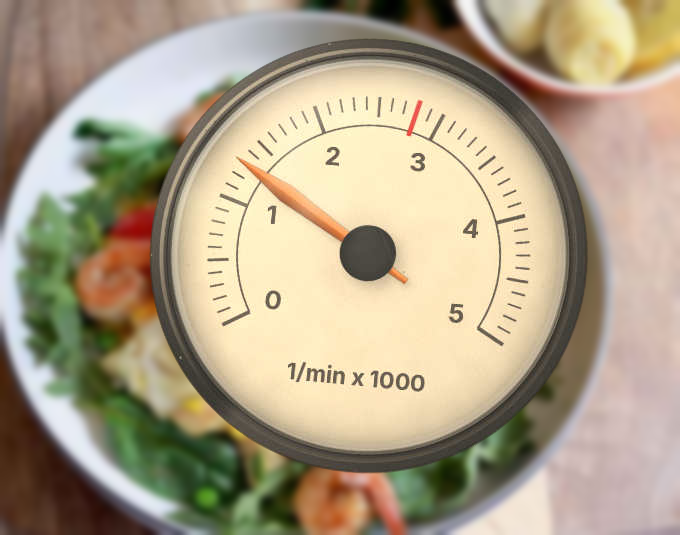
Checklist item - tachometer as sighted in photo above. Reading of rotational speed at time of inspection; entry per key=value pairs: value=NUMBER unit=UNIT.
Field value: value=1300 unit=rpm
